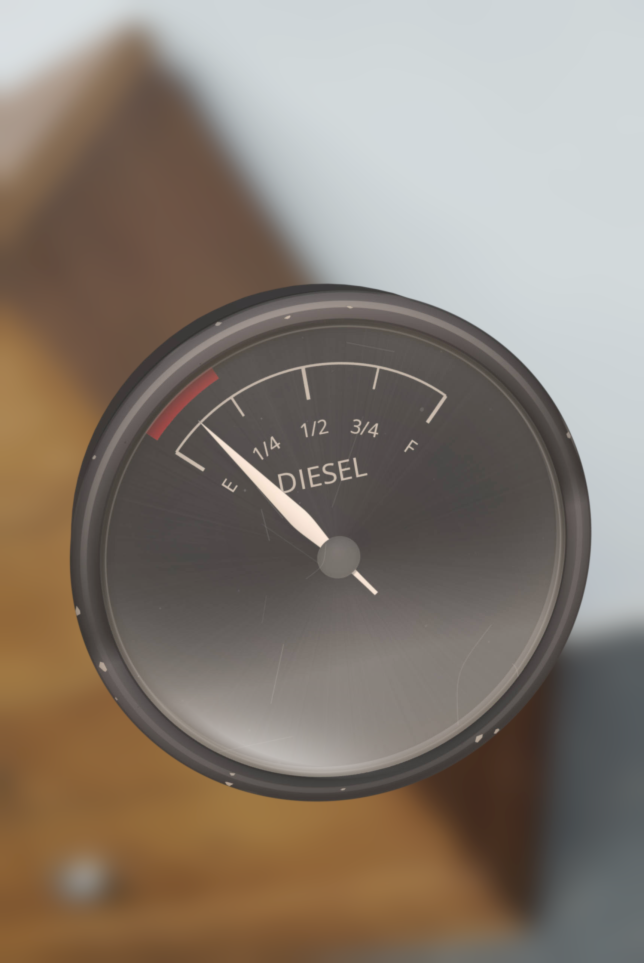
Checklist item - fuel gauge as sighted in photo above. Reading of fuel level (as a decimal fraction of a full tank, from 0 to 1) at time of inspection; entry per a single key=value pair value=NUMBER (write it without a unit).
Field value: value=0.125
